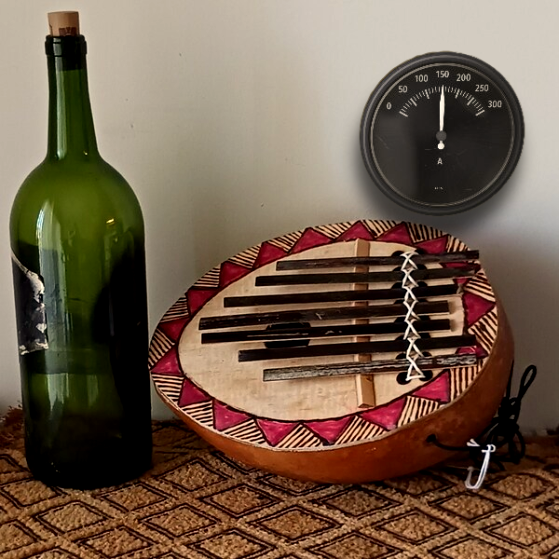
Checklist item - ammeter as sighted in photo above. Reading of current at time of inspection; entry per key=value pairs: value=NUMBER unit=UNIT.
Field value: value=150 unit=A
